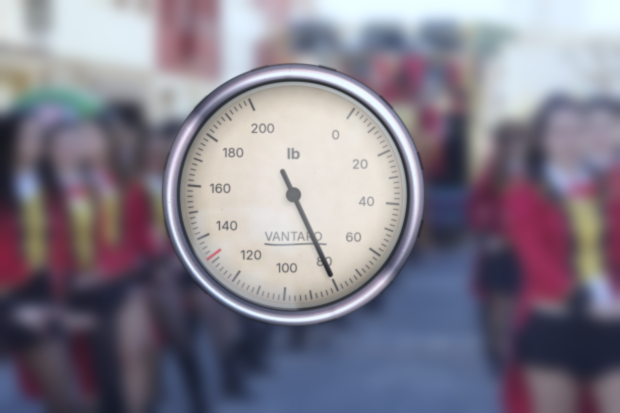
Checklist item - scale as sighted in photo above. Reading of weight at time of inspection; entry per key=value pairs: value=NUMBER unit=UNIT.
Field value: value=80 unit=lb
